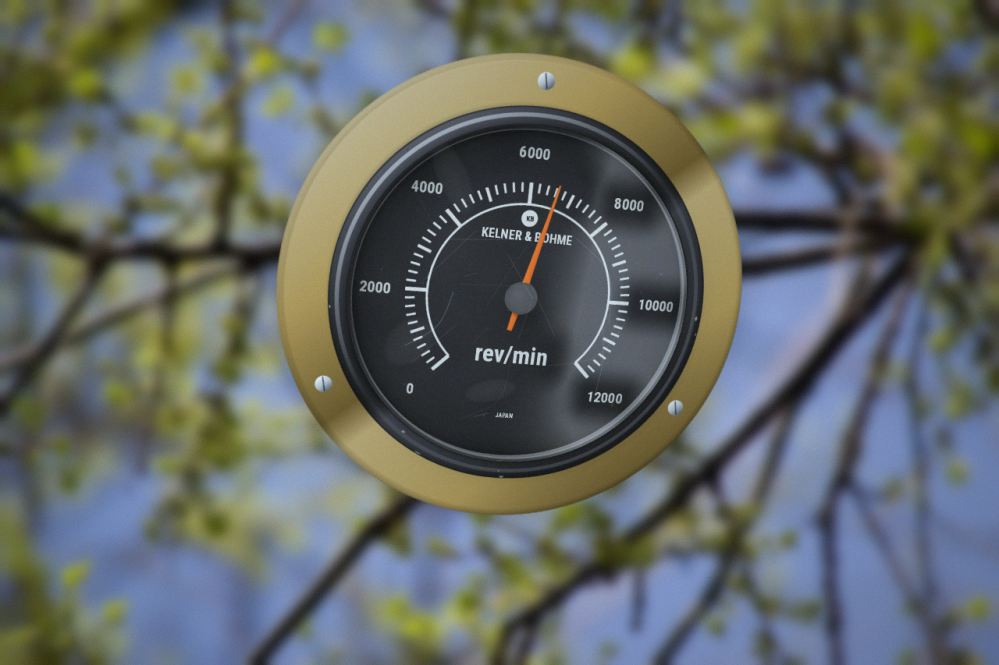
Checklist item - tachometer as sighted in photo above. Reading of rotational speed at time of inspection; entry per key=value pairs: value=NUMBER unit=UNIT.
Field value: value=6600 unit=rpm
